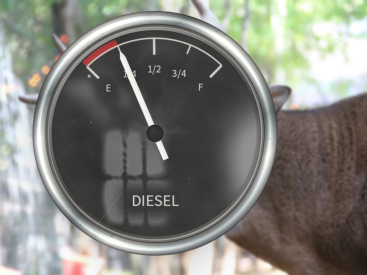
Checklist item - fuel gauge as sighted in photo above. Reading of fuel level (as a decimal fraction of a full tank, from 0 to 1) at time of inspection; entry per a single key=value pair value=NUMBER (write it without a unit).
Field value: value=0.25
